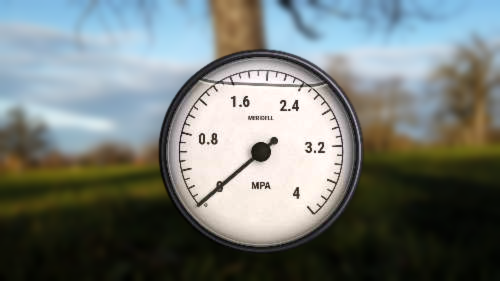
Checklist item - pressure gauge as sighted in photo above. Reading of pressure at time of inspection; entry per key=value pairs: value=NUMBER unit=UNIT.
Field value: value=0 unit=MPa
